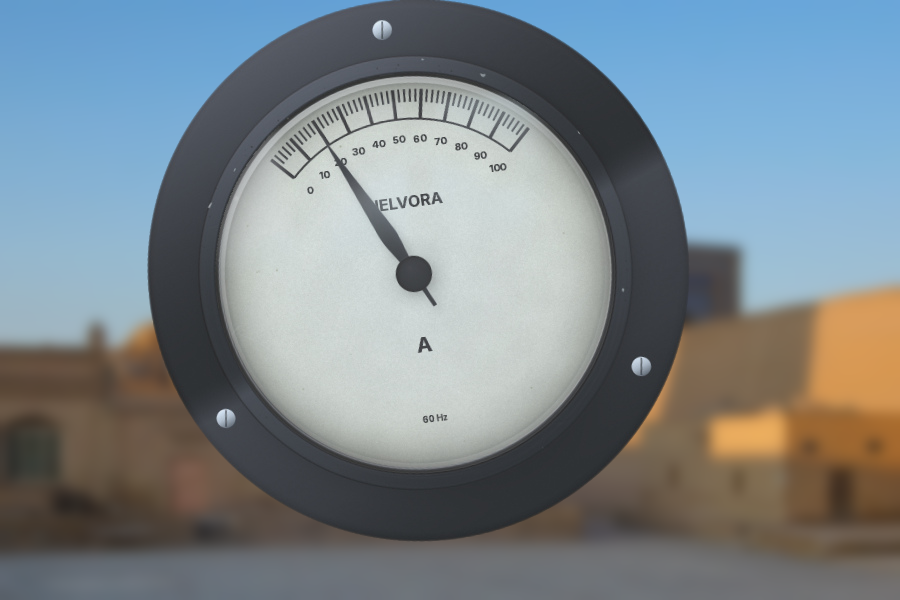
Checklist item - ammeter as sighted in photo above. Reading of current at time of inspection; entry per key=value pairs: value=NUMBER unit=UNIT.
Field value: value=20 unit=A
